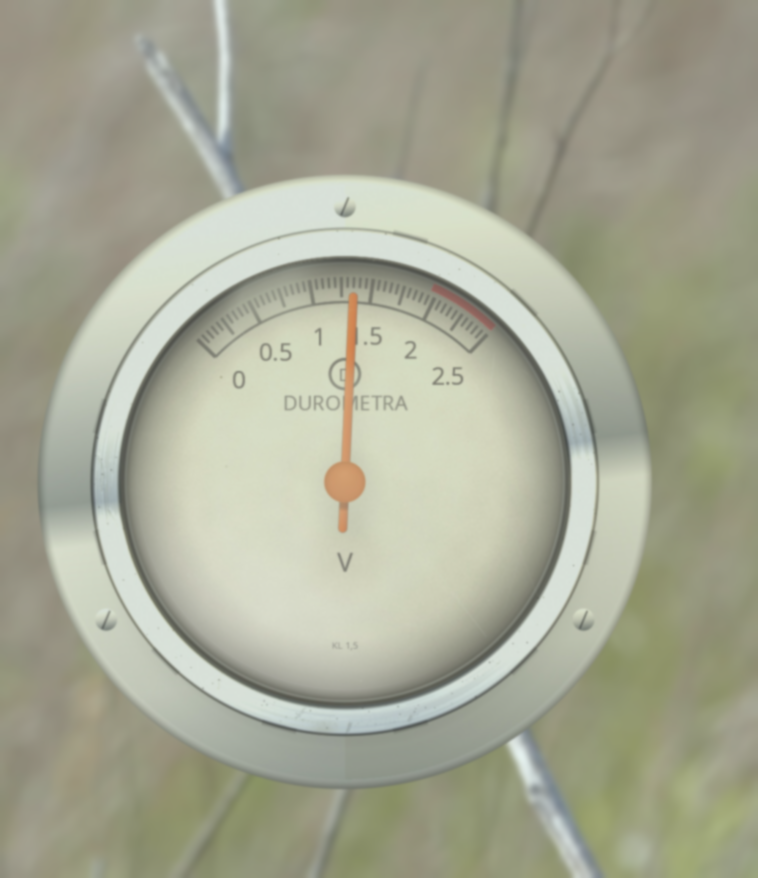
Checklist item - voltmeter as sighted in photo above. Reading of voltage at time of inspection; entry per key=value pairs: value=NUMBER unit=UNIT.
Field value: value=1.35 unit=V
